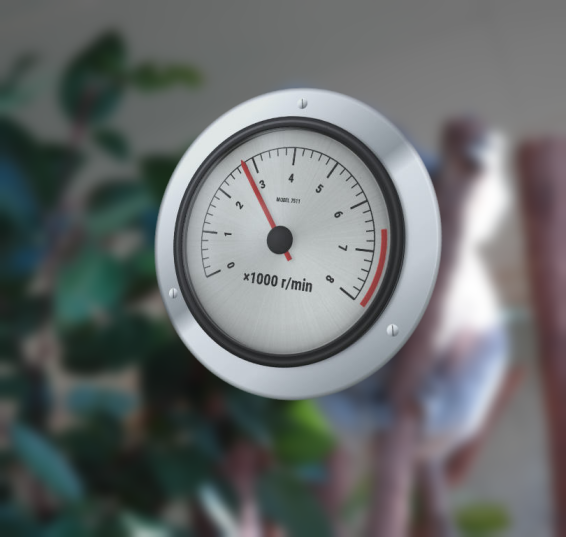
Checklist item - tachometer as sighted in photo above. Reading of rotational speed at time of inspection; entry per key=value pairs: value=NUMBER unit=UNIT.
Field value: value=2800 unit=rpm
